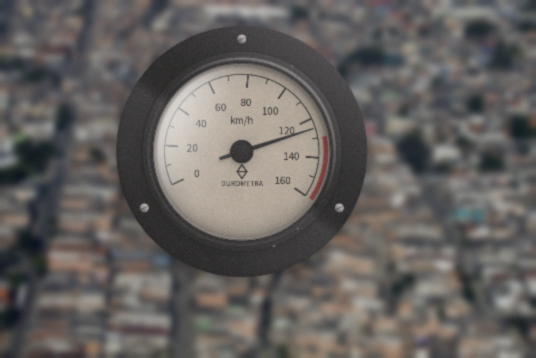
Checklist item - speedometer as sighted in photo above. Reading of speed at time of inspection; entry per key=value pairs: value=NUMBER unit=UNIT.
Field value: value=125 unit=km/h
